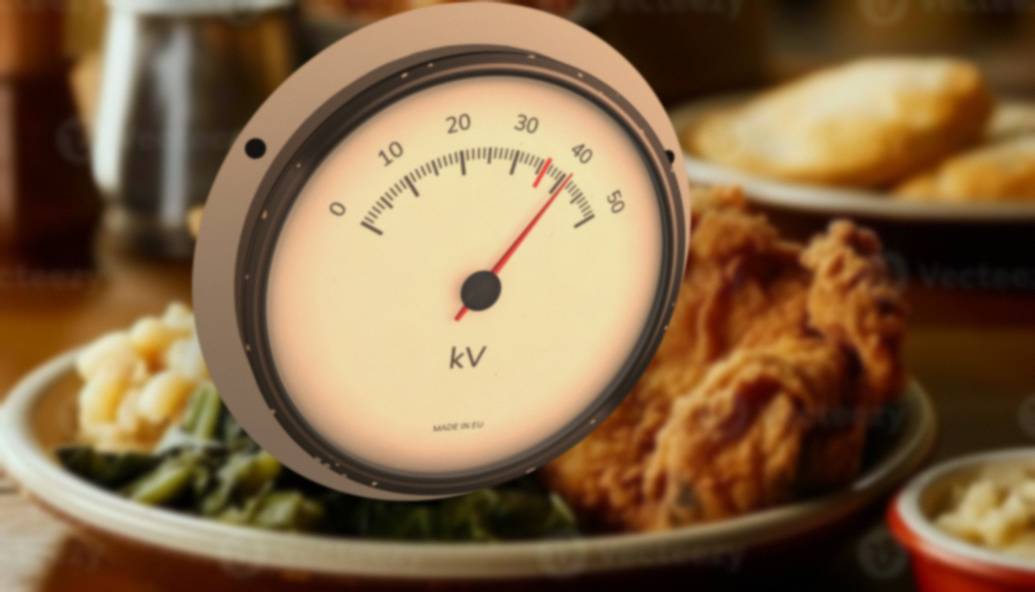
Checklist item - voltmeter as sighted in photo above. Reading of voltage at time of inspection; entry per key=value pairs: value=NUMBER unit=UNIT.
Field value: value=40 unit=kV
